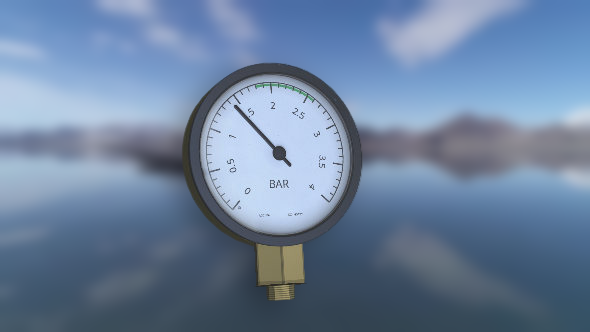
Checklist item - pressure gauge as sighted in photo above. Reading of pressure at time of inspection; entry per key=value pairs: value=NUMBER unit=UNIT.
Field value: value=1.4 unit=bar
